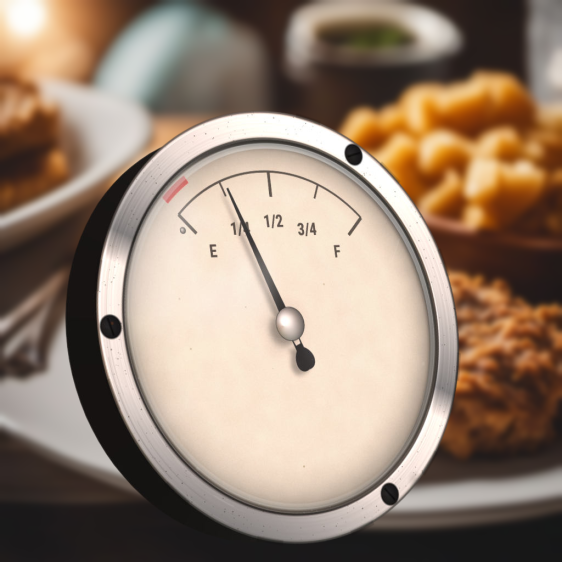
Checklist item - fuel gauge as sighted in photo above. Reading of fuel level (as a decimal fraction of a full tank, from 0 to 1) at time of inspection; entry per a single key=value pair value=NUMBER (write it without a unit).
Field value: value=0.25
